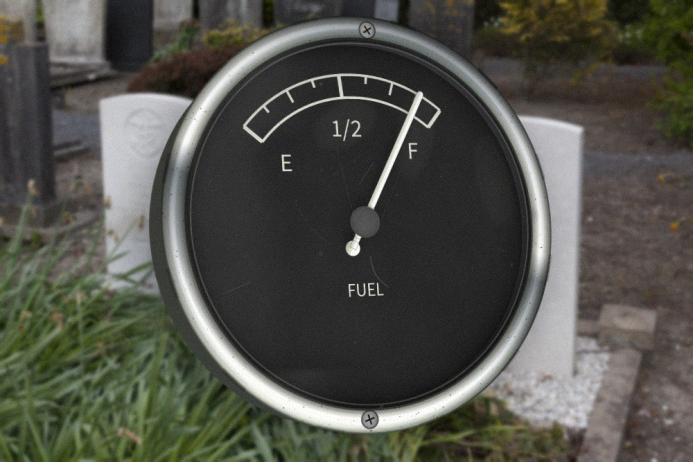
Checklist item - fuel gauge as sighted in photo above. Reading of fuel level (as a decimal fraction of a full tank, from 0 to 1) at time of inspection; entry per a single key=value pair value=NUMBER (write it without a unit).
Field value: value=0.875
